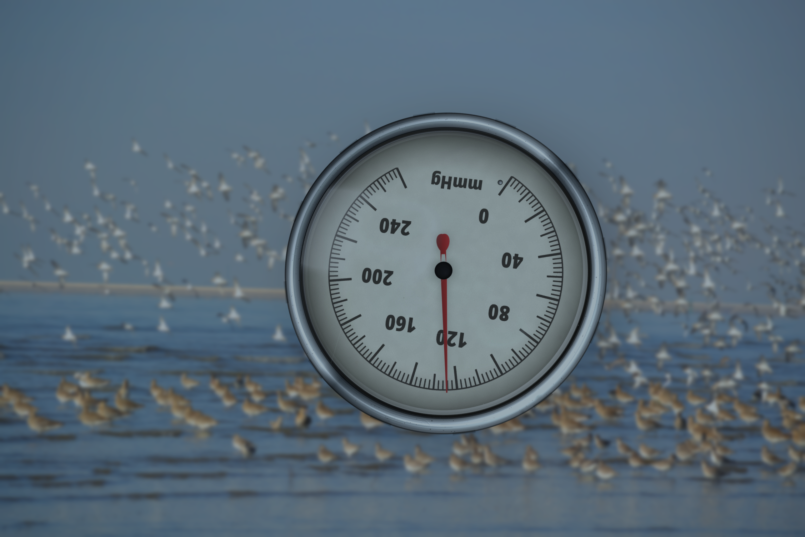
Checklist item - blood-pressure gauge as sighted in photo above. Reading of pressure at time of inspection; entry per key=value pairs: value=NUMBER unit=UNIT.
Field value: value=124 unit=mmHg
